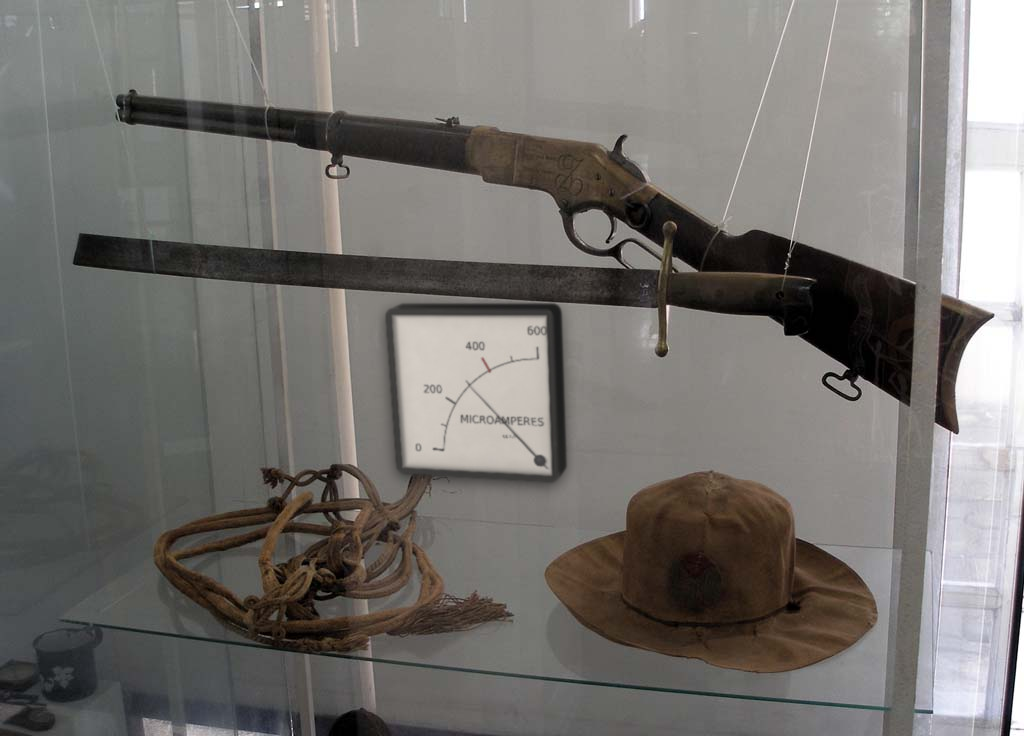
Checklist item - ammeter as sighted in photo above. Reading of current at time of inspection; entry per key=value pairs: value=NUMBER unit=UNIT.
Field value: value=300 unit=µA
